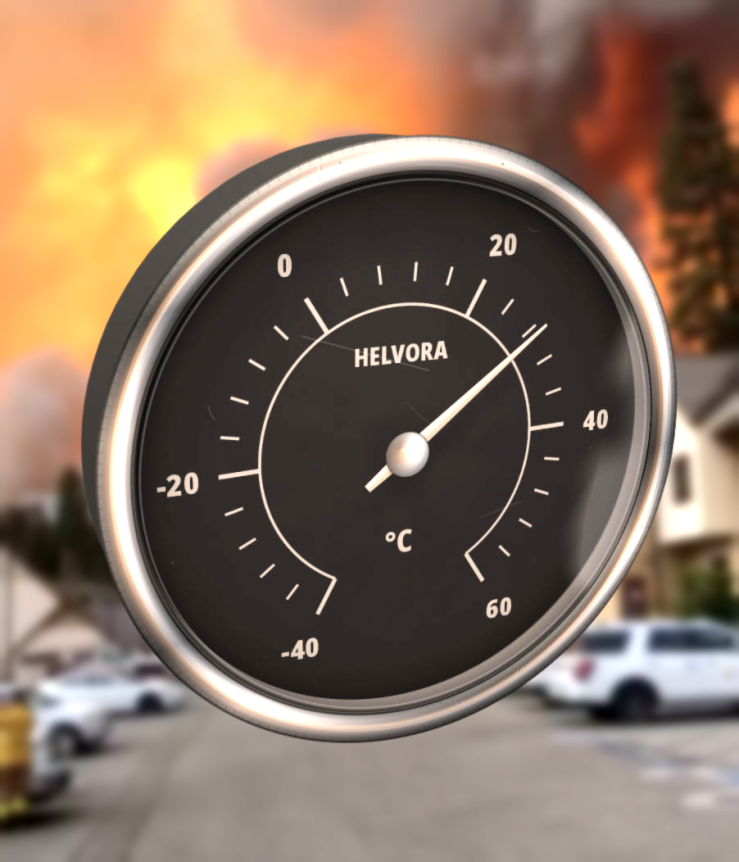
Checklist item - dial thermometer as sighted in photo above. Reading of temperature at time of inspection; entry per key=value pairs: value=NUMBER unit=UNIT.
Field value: value=28 unit=°C
